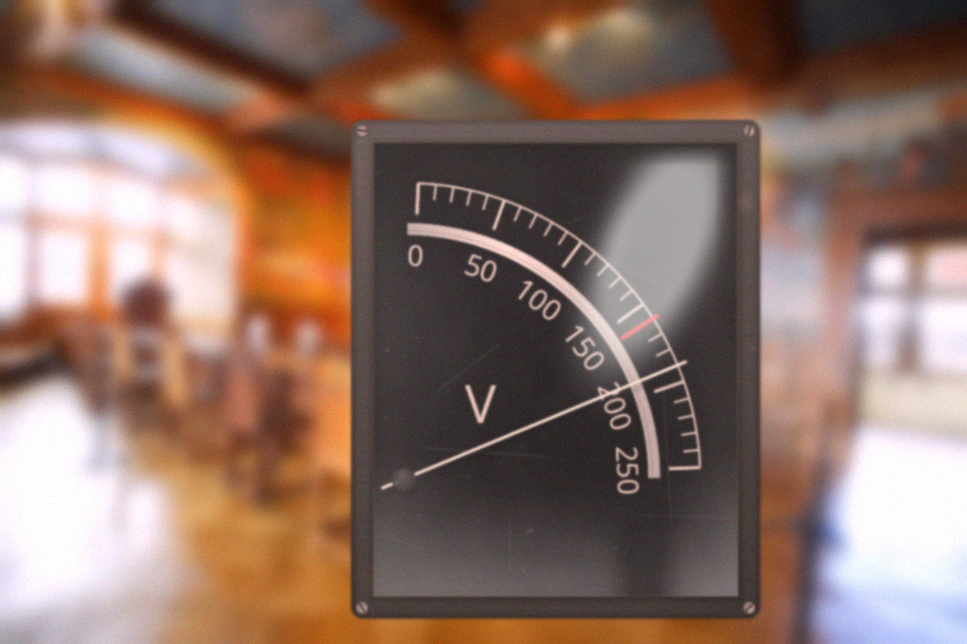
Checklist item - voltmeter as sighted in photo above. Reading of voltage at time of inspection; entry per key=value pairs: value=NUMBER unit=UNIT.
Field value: value=190 unit=V
